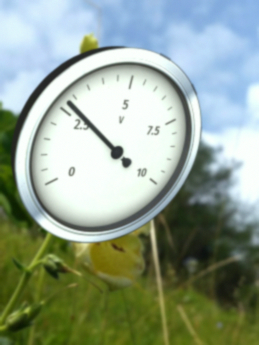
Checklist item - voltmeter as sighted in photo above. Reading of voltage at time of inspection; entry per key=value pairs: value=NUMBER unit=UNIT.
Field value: value=2.75 unit=V
